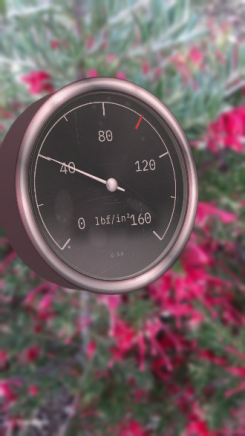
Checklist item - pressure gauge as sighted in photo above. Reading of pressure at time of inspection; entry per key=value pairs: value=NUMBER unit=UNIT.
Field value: value=40 unit=psi
